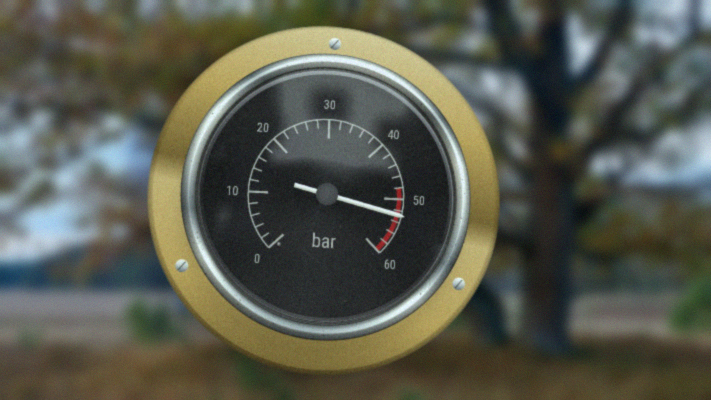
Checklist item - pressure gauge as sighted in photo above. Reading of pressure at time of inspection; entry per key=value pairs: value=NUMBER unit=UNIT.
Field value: value=53 unit=bar
